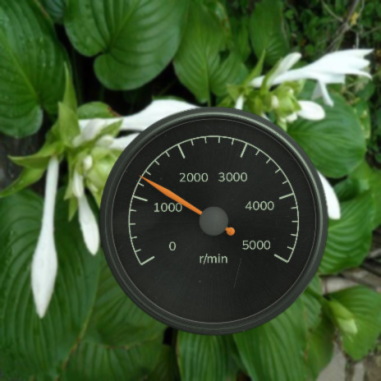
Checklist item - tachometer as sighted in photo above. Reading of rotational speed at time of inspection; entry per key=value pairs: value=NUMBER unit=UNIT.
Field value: value=1300 unit=rpm
